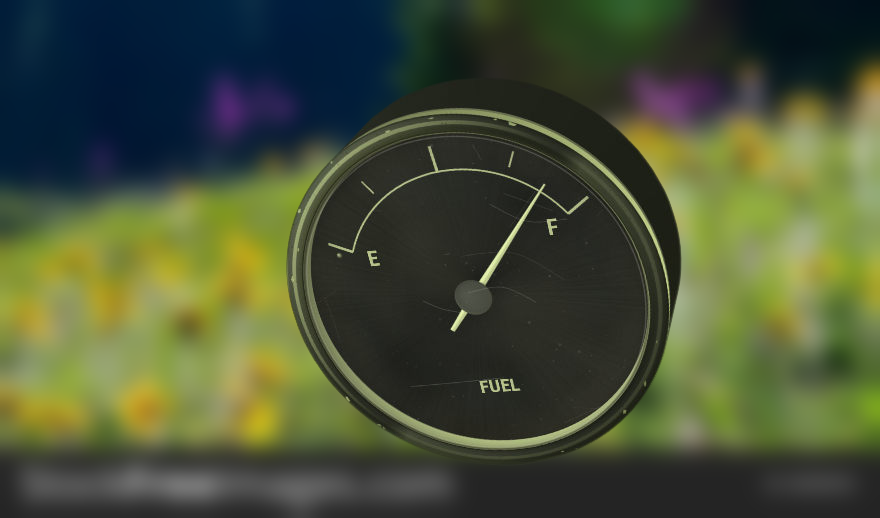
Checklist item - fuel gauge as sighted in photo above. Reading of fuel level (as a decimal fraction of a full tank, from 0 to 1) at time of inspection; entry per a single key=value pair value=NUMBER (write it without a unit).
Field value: value=0.875
